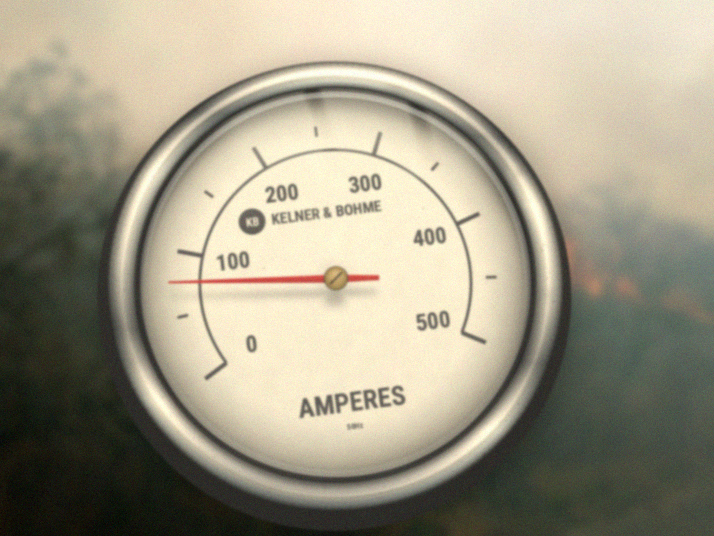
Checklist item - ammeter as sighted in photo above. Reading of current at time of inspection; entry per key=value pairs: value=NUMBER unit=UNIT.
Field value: value=75 unit=A
